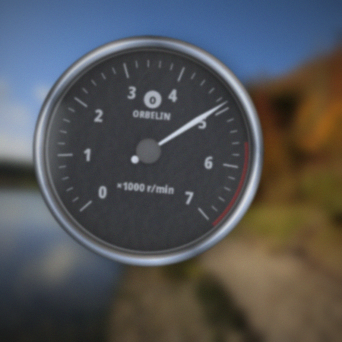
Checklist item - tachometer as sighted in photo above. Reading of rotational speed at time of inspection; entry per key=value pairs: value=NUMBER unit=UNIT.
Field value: value=4900 unit=rpm
